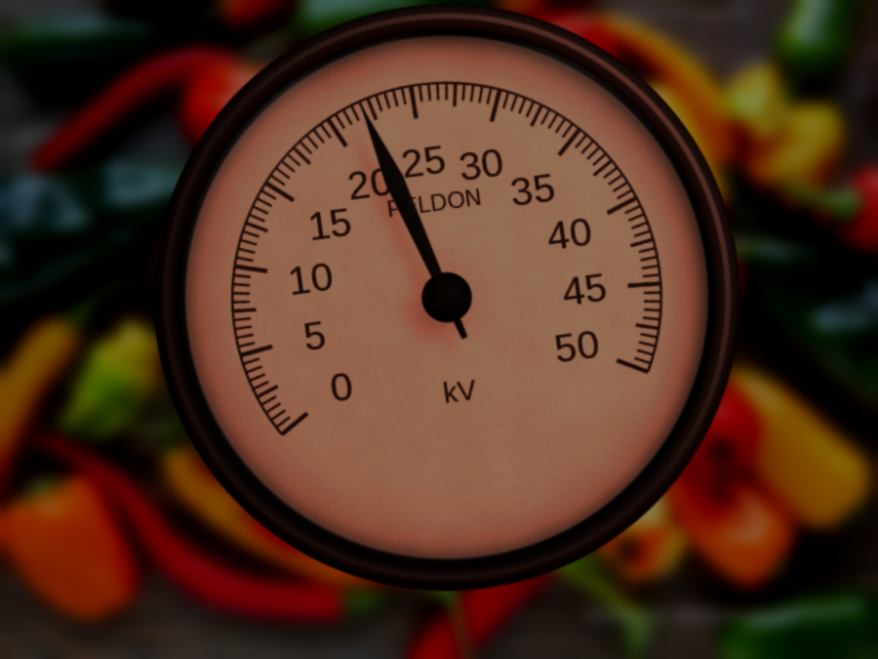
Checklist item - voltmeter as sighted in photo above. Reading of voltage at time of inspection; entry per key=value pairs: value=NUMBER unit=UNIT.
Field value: value=22 unit=kV
